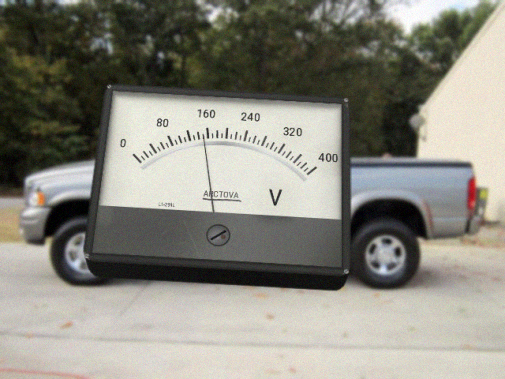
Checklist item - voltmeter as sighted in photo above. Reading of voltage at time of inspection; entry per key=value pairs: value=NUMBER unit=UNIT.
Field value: value=150 unit=V
